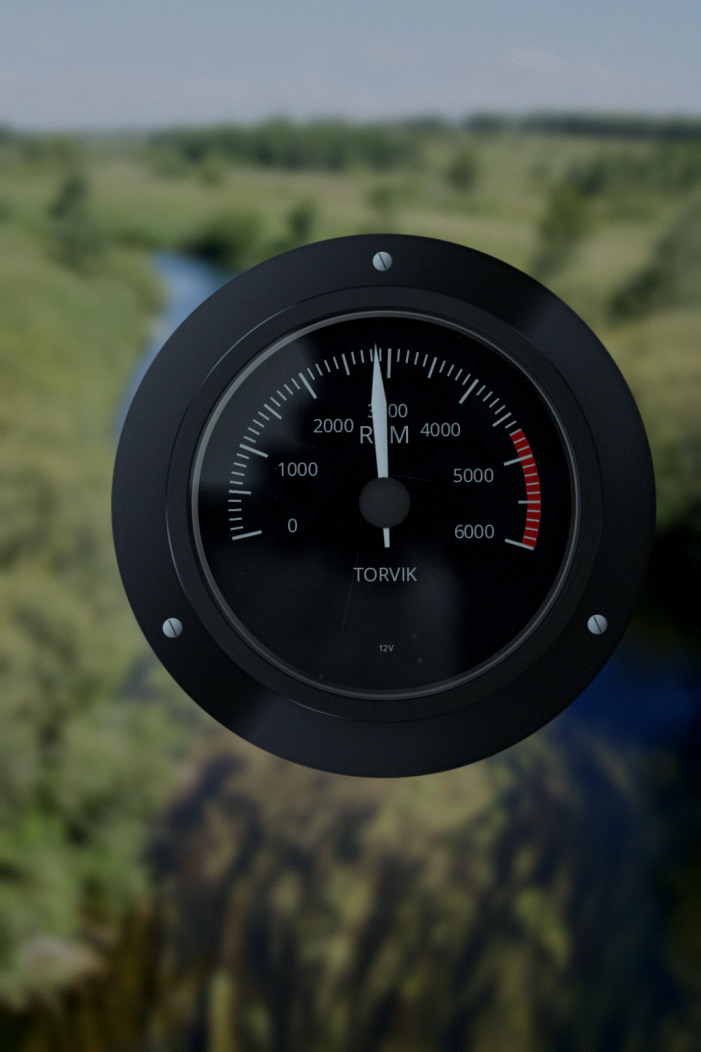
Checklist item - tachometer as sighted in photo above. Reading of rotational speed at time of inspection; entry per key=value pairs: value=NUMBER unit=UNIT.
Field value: value=2850 unit=rpm
